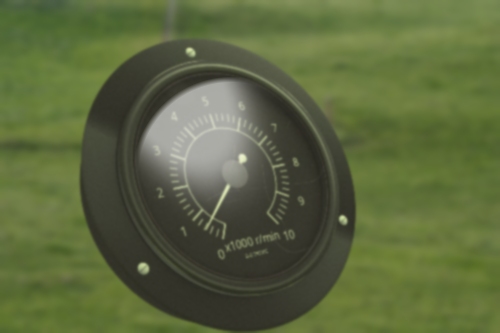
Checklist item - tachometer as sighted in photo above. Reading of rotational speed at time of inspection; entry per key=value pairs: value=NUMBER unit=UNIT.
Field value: value=600 unit=rpm
